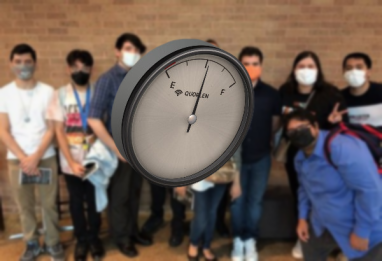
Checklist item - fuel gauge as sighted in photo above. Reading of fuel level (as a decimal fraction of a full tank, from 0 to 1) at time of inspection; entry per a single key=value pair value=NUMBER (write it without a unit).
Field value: value=0.5
